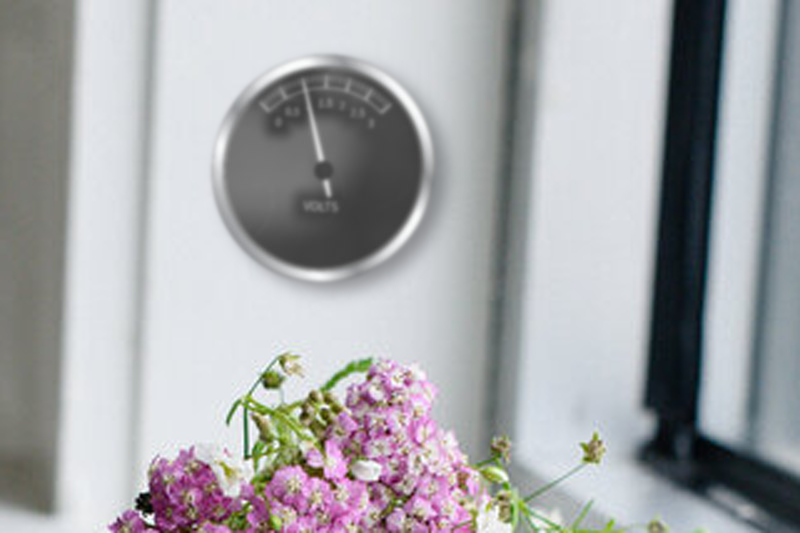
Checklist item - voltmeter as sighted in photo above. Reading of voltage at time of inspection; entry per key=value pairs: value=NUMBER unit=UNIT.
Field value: value=1 unit=V
